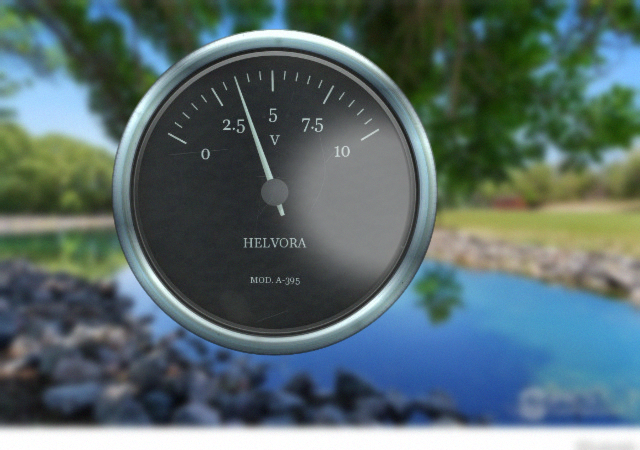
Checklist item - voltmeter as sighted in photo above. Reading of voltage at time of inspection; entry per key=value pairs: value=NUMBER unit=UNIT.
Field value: value=3.5 unit=V
